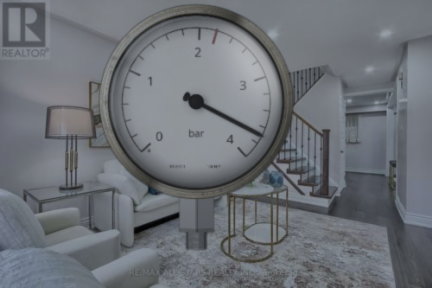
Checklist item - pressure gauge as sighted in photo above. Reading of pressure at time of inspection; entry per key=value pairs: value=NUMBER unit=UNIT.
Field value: value=3.7 unit=bar
